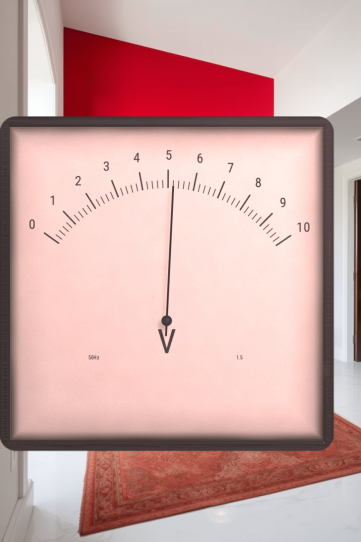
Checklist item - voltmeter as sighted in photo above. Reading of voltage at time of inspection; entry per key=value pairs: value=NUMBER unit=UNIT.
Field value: value=5.2 unit=V
